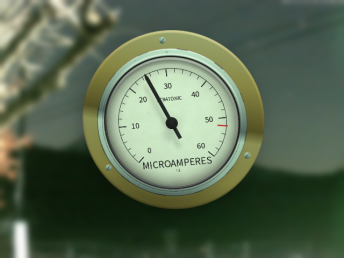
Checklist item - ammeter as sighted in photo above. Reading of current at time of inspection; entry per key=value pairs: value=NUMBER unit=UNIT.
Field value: value=25 unit=µA
